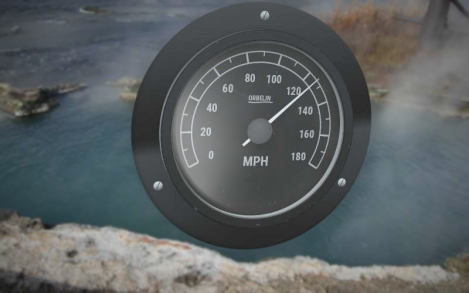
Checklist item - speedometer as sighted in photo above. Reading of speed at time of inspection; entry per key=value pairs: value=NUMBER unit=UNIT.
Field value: value=125 unit=mph
